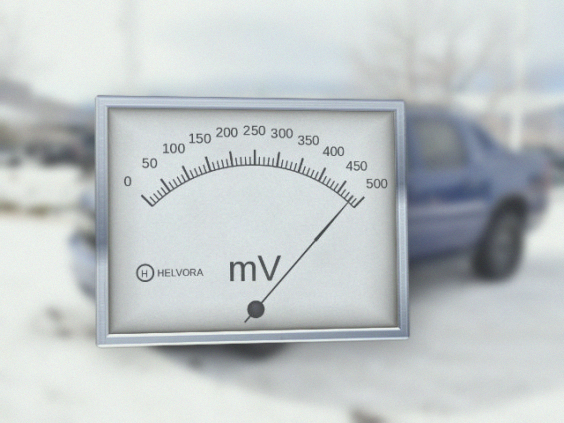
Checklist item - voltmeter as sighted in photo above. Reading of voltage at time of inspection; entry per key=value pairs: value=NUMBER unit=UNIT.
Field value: value=480 unit=mV
